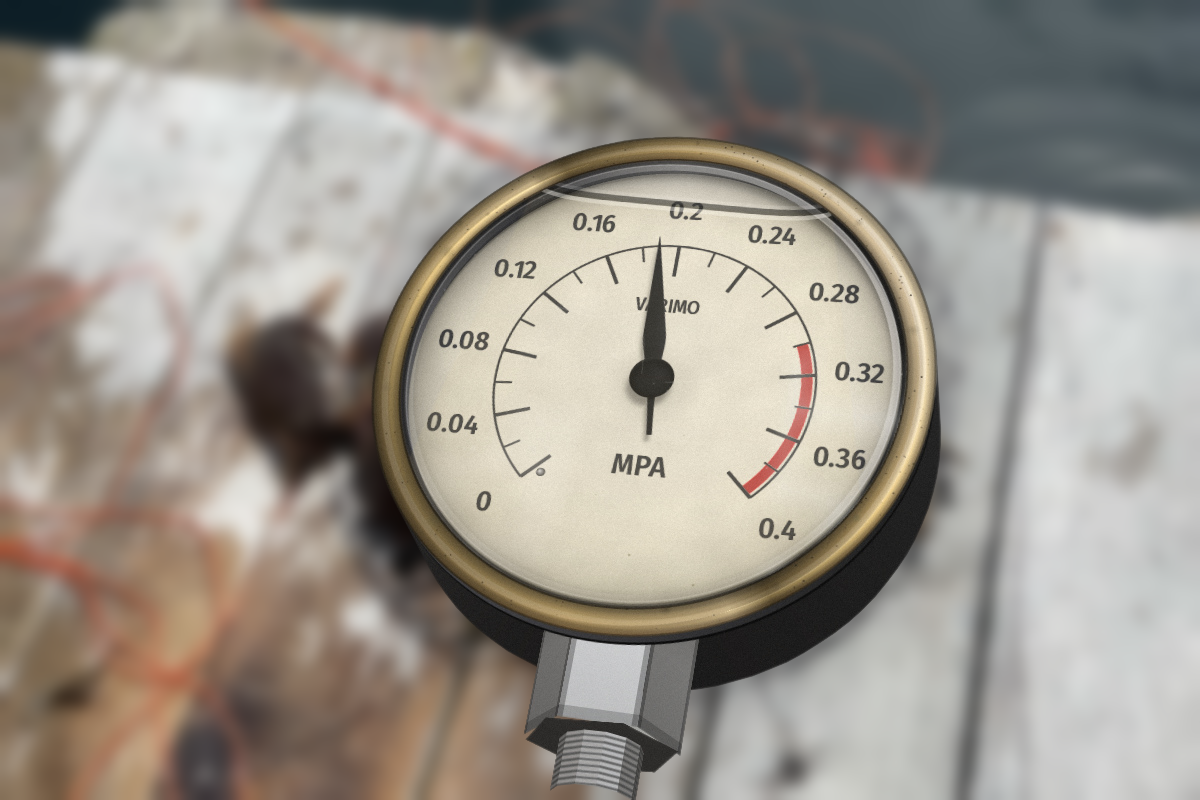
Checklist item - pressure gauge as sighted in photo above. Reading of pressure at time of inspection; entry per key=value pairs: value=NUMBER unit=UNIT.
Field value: value=0.19 unit=MPa
